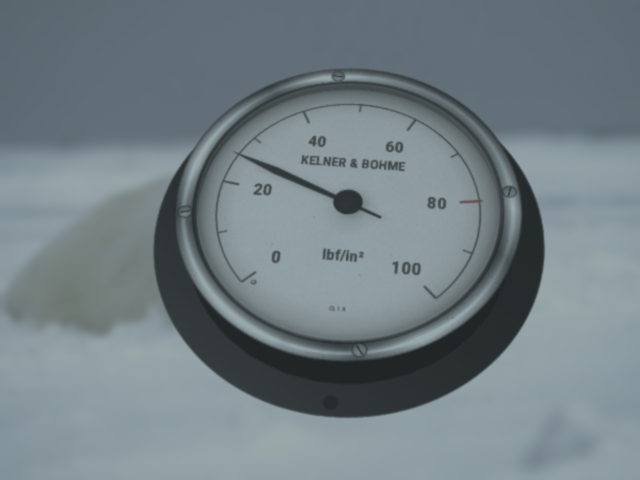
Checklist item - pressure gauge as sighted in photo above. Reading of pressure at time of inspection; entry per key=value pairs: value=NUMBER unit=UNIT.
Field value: value=25 unit=psi
